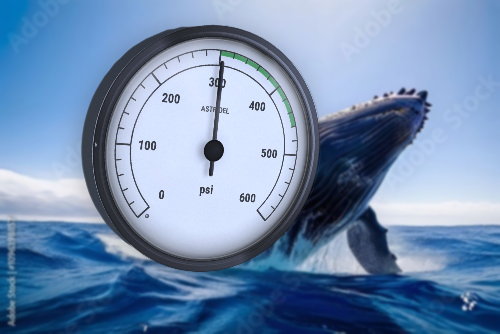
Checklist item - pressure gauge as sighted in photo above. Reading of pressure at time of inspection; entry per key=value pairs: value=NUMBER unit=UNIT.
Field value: value=300 unit=psi
